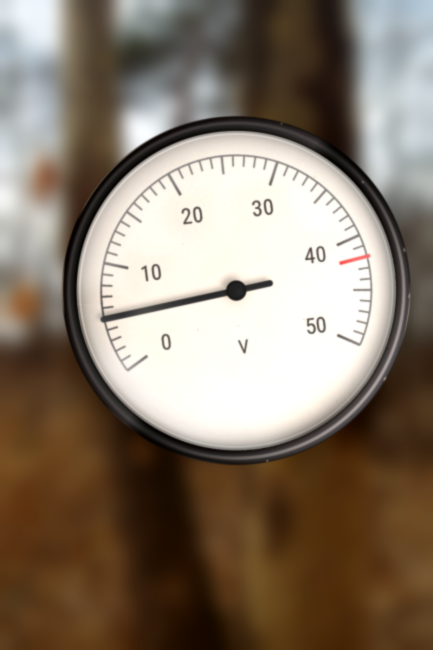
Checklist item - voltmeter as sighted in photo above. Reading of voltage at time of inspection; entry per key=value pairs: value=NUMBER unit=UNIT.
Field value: value=5 unit=V
